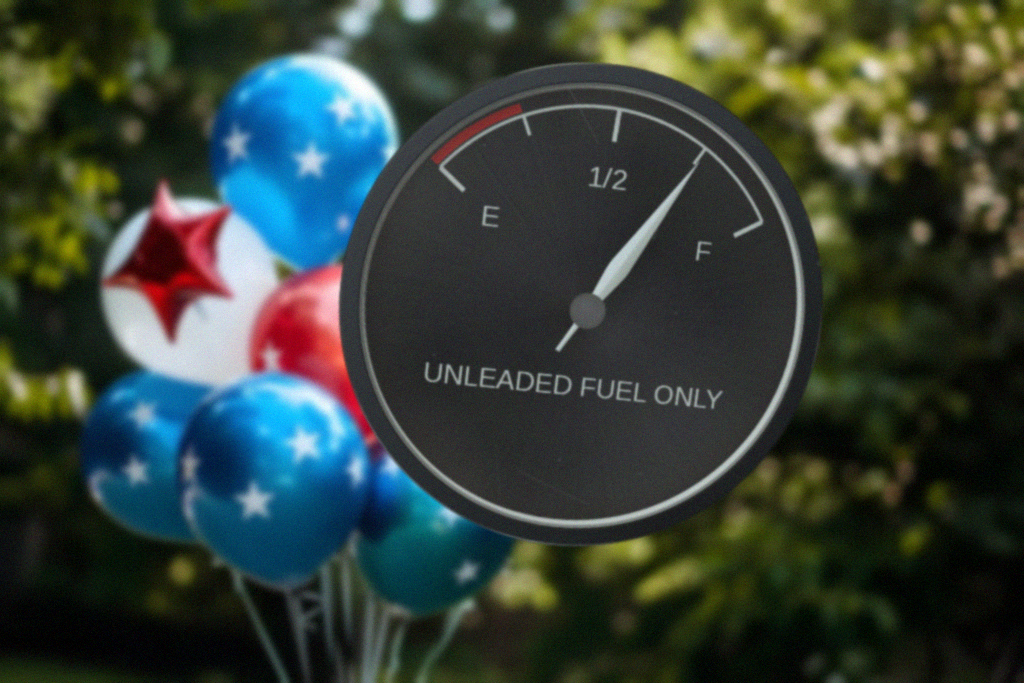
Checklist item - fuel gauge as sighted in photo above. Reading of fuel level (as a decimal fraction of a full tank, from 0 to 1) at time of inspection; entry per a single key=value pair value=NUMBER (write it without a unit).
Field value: value=0.75
